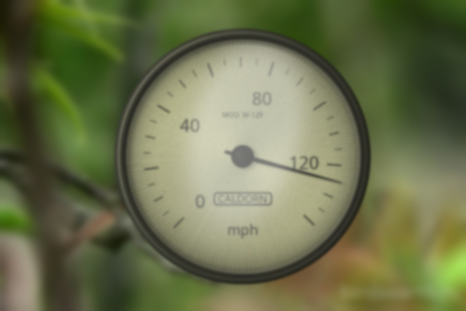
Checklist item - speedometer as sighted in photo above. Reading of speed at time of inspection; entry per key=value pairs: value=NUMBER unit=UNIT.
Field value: value=125 unit=mph
